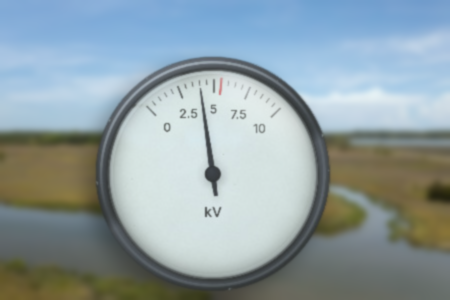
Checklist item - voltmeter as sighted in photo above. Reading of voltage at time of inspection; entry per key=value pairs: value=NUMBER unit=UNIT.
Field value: value=4 unit=kV
